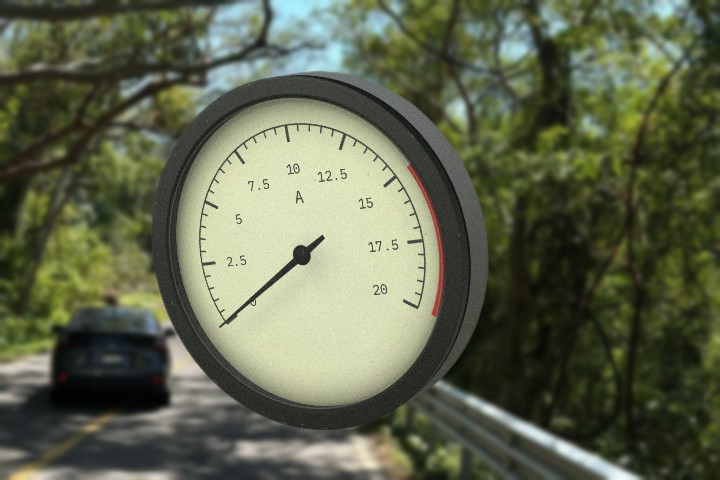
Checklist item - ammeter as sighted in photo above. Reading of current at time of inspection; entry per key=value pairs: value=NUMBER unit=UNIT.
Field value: value=0 unit=A
